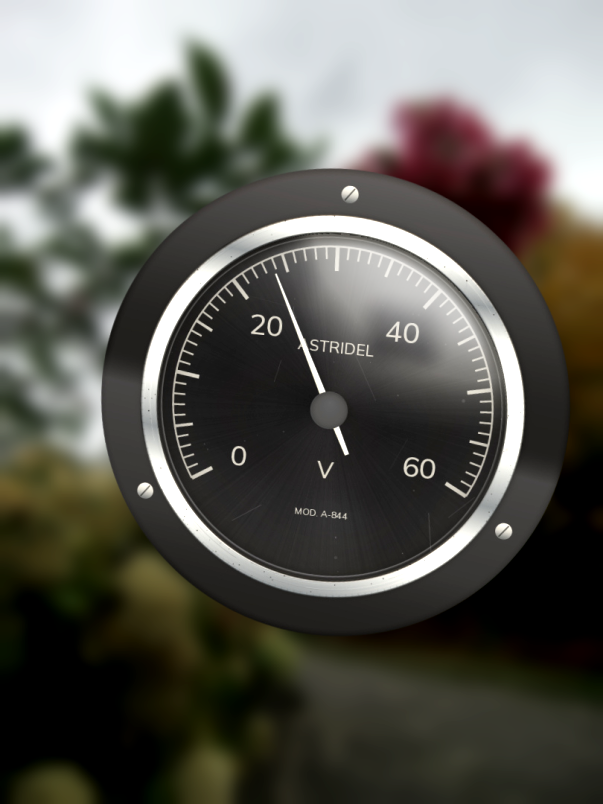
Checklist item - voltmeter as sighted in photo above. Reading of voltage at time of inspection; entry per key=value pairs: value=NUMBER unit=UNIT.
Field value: value=24 unit=V
